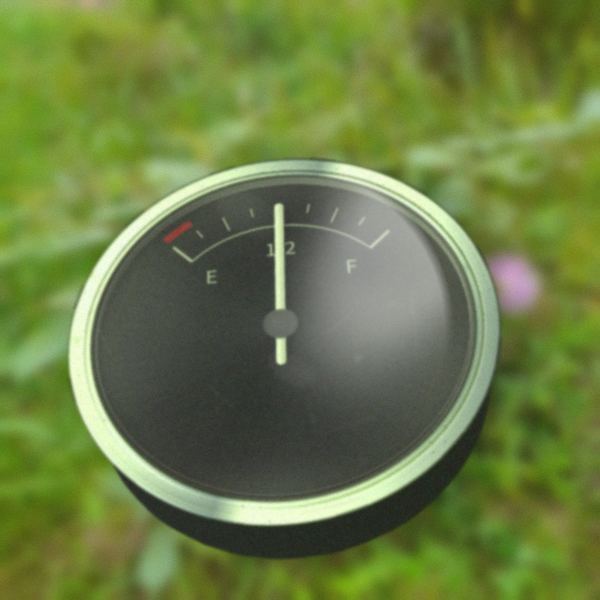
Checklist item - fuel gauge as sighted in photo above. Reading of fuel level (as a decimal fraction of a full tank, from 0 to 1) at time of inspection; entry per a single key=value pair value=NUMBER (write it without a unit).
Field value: value=0.5
